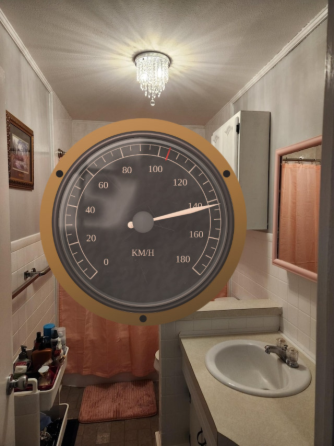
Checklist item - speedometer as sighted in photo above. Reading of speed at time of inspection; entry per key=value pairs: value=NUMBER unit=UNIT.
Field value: value=142.5 unit=km/h
